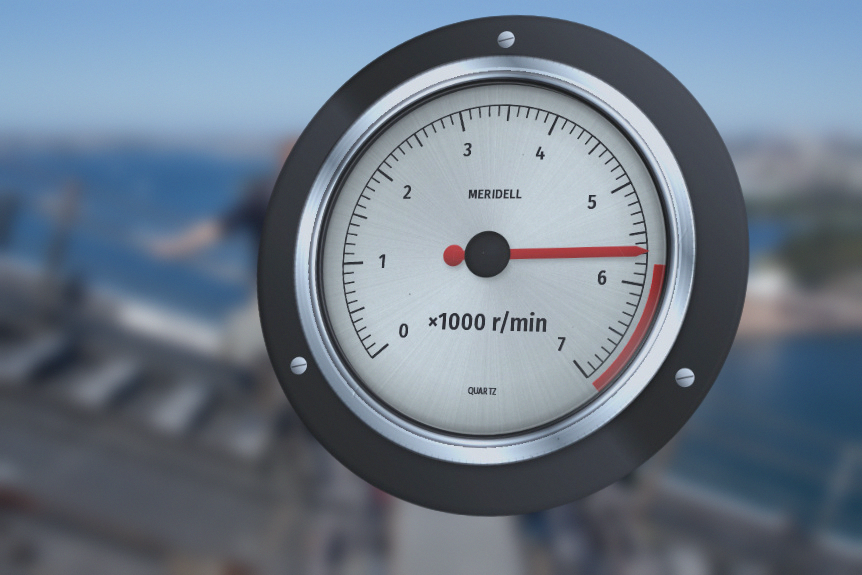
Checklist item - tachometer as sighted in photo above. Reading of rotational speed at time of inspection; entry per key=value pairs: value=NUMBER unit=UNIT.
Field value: value=5700 unit=rpm
